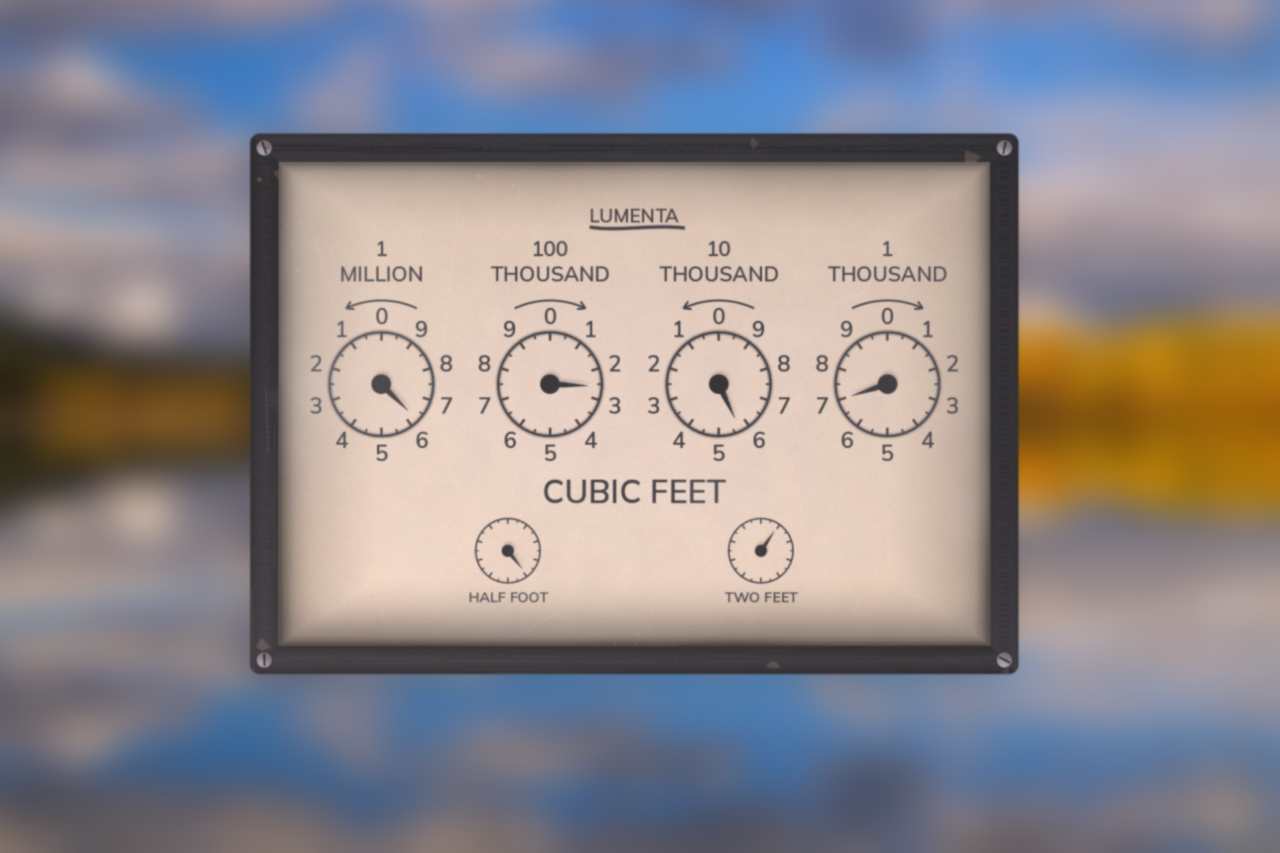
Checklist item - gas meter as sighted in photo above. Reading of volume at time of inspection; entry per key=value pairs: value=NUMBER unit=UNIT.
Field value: value=625700 unit=ft³
